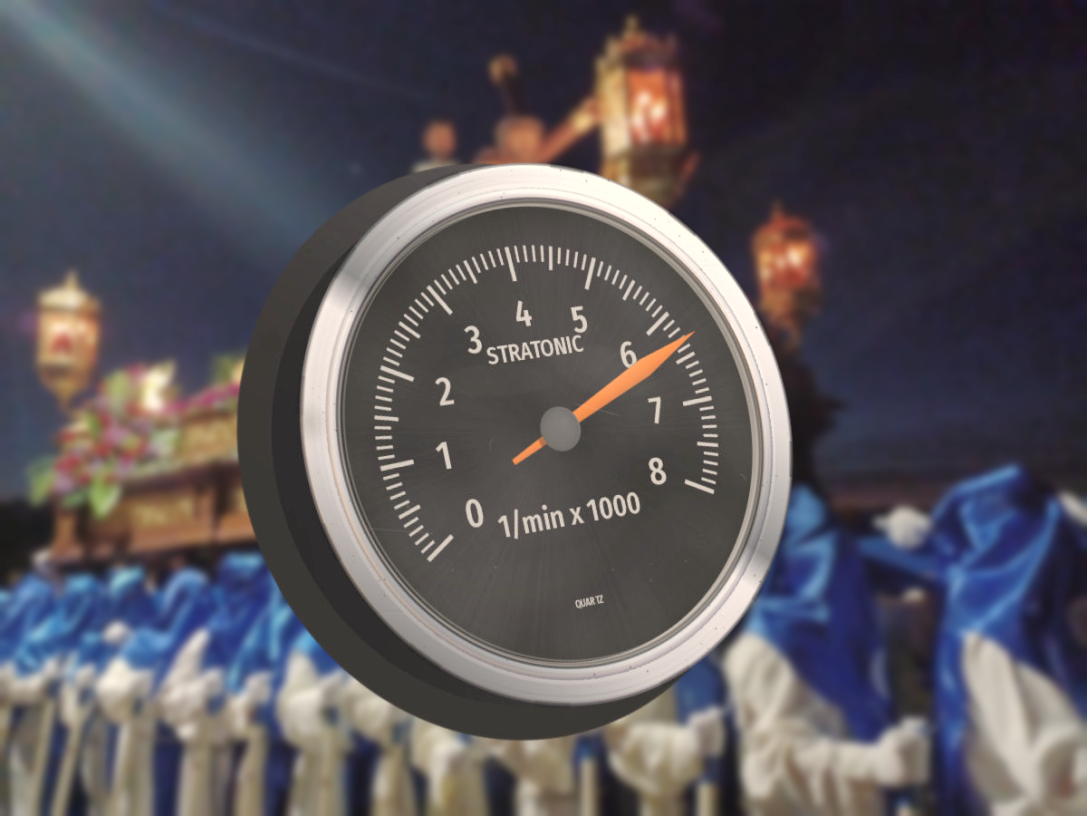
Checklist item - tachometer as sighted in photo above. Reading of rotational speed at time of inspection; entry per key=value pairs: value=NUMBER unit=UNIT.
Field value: value=6300 unit=rpm
